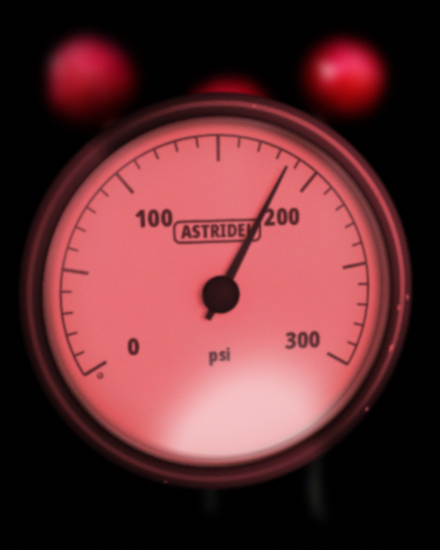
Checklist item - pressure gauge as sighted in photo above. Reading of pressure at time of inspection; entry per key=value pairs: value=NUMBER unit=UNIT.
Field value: value=185 unit=psi
